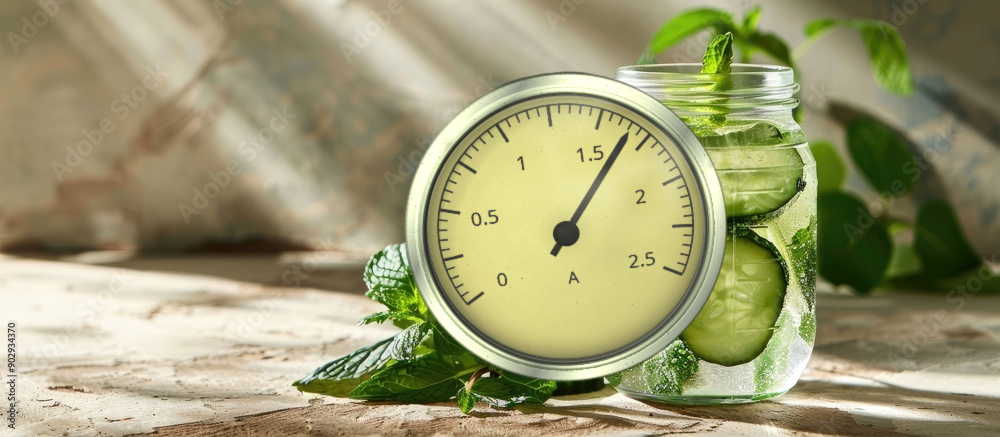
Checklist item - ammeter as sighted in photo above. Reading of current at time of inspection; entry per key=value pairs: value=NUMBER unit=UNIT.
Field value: value=1.65 unit=A
